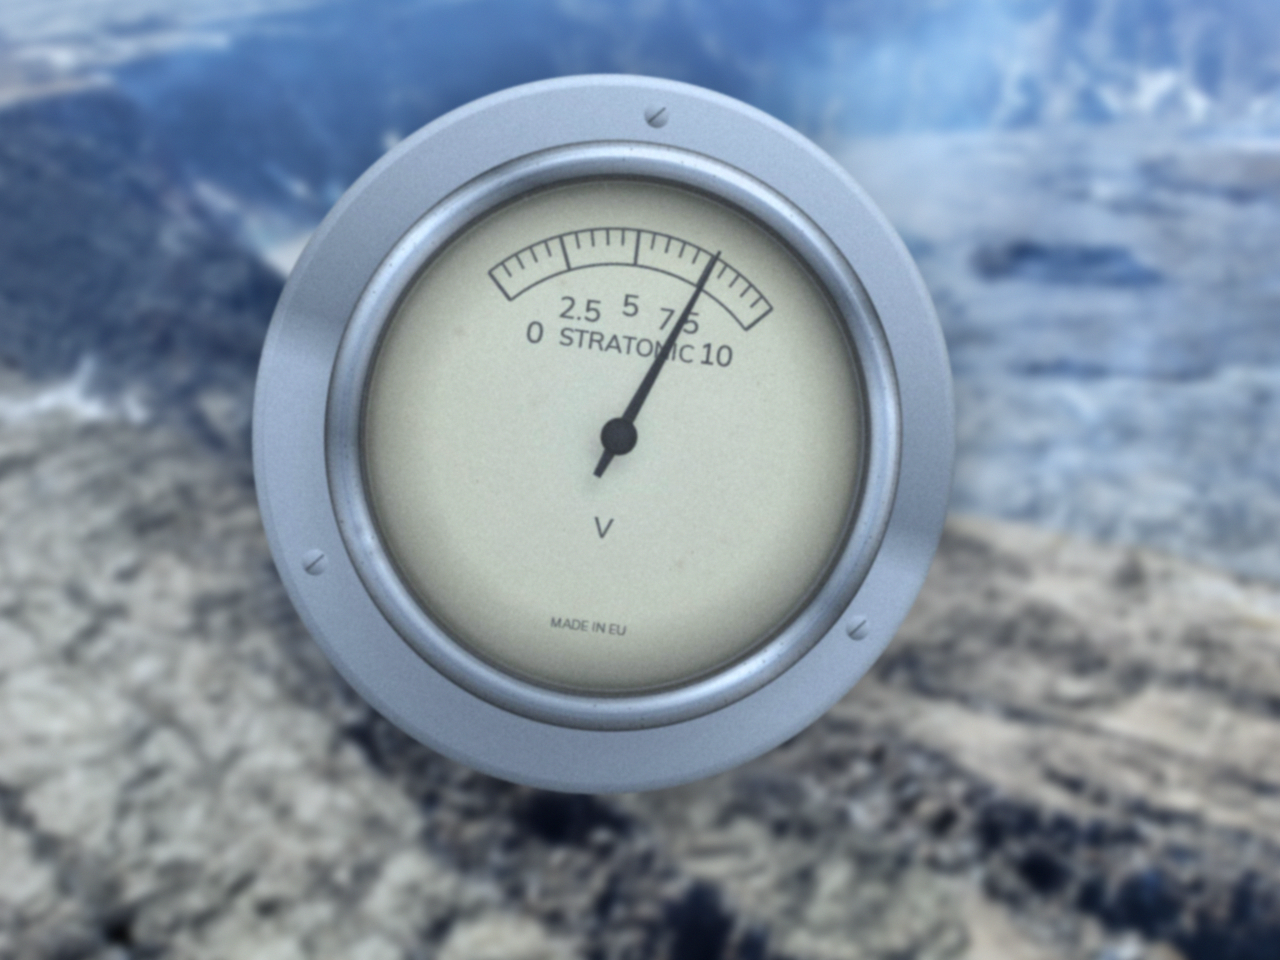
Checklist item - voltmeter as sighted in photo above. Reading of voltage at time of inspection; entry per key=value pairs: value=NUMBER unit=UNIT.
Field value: value=7.5 unit=V
